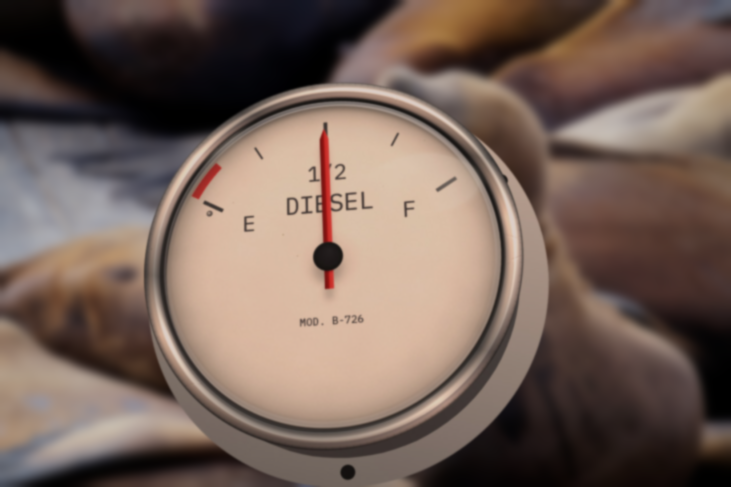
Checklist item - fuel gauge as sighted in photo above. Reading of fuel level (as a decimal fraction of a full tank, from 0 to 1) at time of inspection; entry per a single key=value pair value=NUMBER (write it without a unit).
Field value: value=0.5
